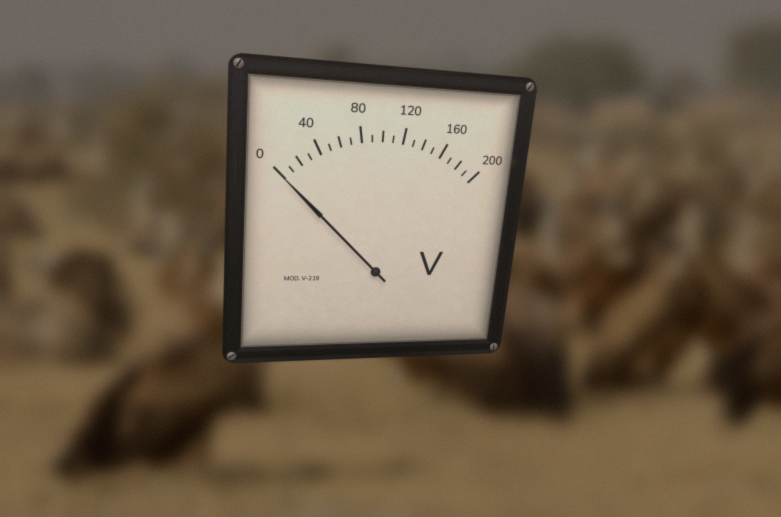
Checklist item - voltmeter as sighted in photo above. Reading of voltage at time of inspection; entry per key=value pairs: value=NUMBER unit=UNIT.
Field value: value=0 unit=V
